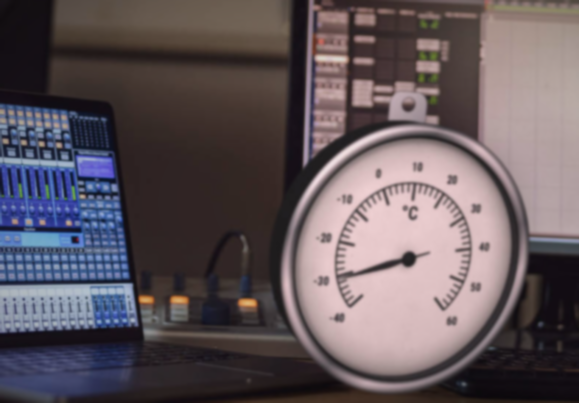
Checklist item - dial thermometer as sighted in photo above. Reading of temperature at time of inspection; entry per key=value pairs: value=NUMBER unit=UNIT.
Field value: value=-30 unit=°C
